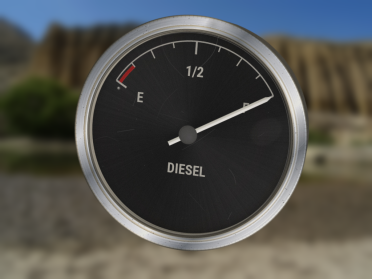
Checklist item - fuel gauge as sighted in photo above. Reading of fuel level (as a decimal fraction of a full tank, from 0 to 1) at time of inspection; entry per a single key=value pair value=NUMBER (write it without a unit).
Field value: value=1
